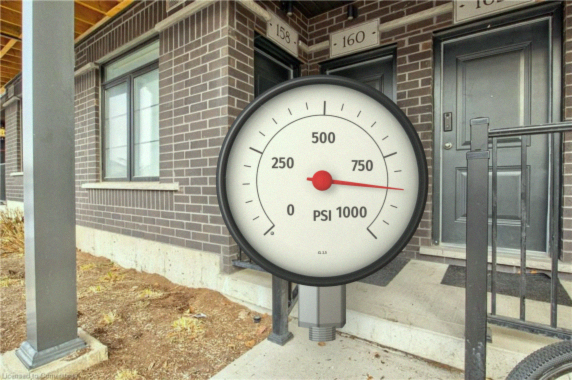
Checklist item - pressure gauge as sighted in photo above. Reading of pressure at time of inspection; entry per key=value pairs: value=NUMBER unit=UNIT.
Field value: value=850 unit=psi
